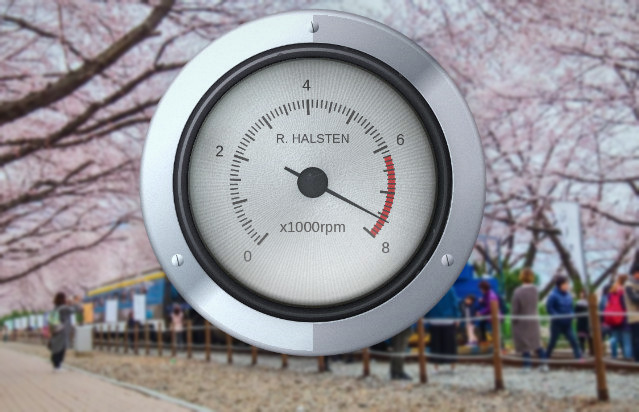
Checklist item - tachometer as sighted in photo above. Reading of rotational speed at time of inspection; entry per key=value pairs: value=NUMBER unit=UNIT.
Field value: value=7600 unit=rpm
